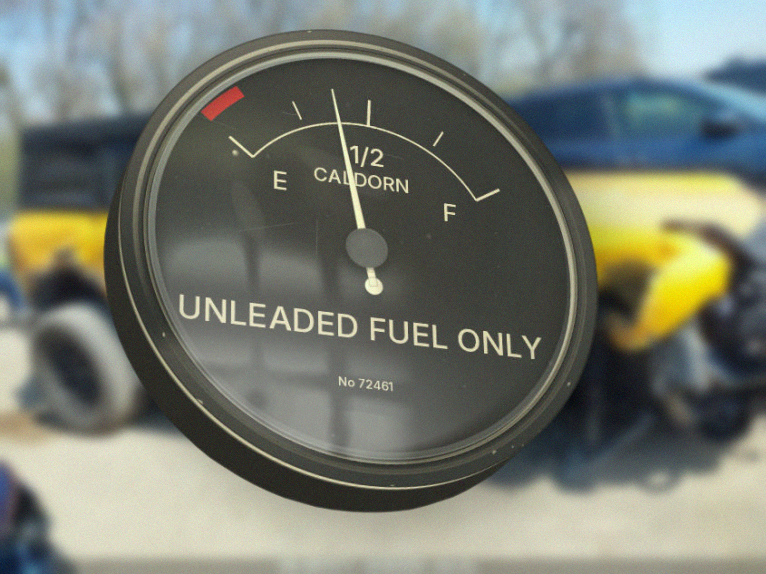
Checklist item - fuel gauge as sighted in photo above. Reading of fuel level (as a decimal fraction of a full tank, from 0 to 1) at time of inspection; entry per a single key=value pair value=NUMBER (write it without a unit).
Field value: value=0.375
